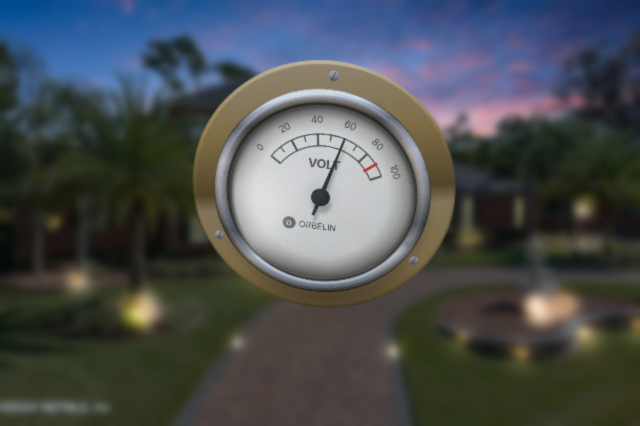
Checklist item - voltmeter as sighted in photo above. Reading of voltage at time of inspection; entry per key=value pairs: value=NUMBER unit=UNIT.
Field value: value=60 unit=V
